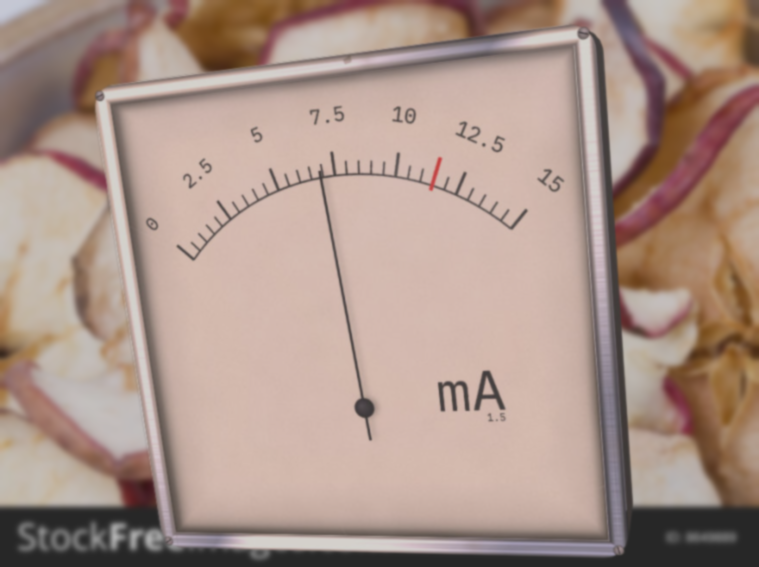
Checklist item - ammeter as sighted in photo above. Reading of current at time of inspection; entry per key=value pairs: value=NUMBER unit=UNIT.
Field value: value=7 unit=mA
